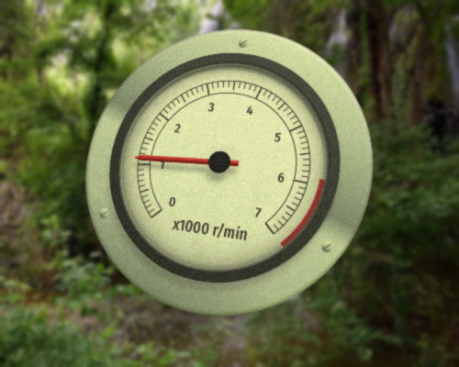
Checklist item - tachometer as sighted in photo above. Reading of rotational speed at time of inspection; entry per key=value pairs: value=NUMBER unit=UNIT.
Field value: value=1100 unit=rpm
